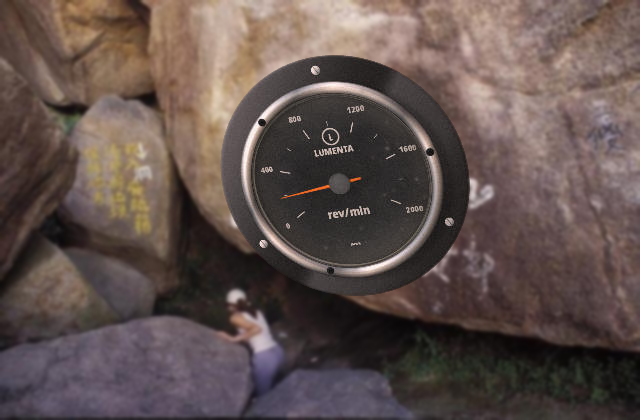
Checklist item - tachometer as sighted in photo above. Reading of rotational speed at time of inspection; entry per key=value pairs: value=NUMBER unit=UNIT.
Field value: value=200 unit=rpm
